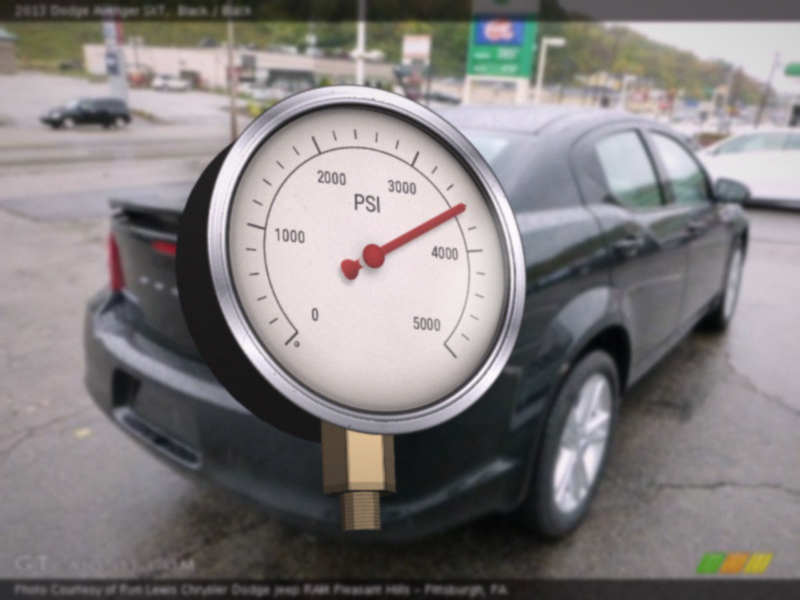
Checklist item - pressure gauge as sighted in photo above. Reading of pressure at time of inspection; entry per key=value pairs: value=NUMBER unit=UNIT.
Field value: value=3600 unit=psi
